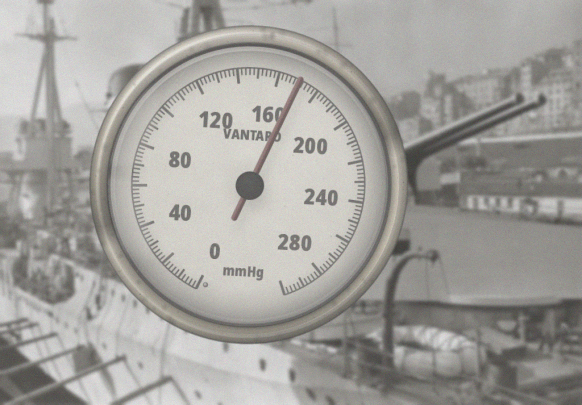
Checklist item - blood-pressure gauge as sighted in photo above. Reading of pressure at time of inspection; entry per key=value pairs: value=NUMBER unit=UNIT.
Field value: value=170 unit=mmHg
